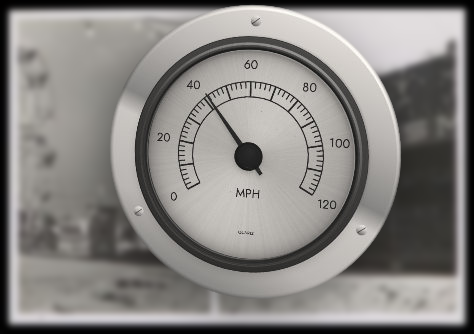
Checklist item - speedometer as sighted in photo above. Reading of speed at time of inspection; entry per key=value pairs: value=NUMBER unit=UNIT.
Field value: value=42 unit=mph
